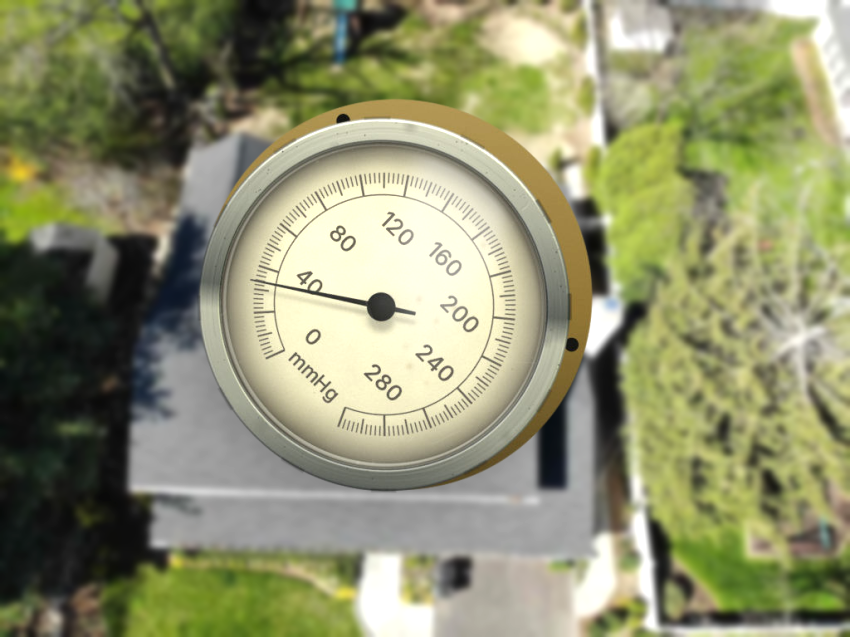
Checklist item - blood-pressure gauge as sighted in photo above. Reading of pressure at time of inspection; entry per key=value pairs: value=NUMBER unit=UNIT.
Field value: value=34 unit=mmHg
